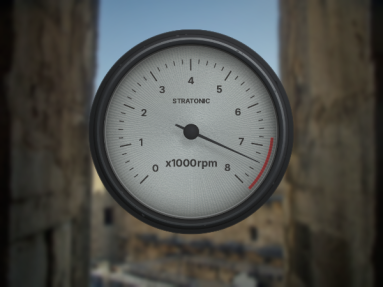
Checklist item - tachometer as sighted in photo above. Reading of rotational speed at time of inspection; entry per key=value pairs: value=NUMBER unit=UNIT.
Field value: value=7400 unit=rpm
